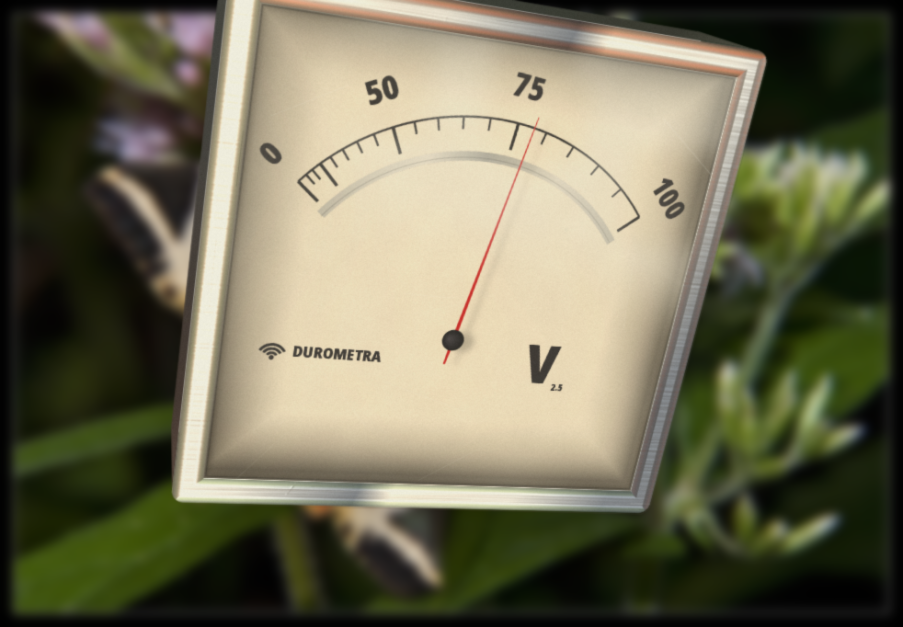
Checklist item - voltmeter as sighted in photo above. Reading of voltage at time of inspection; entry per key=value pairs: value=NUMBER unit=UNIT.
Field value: value=77.5 unit=V
